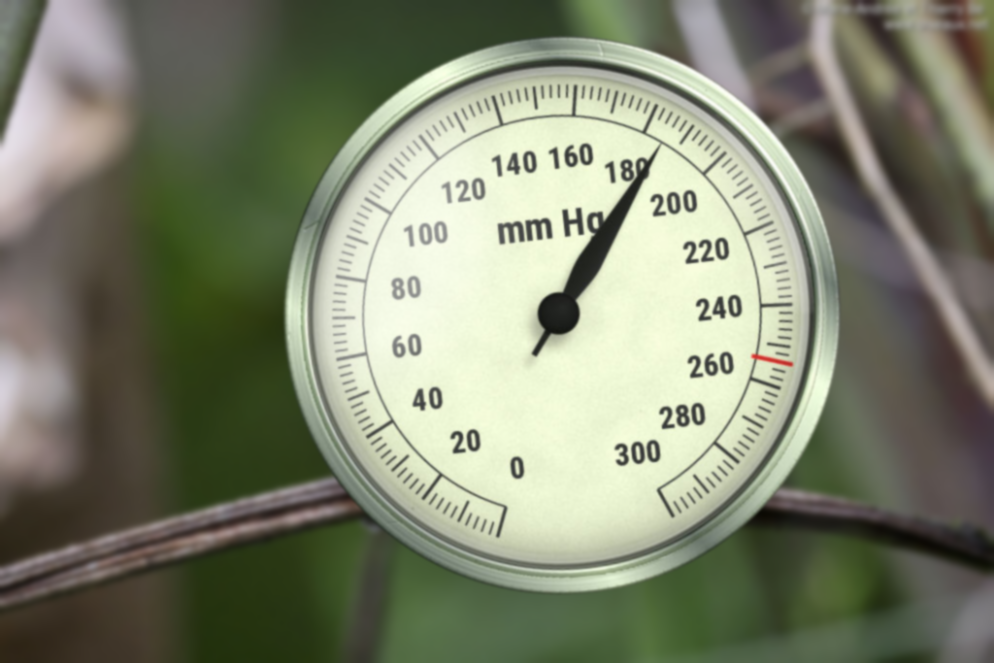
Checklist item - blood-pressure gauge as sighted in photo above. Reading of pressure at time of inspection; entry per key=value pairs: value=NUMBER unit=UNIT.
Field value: value=186 unit=mmHg
